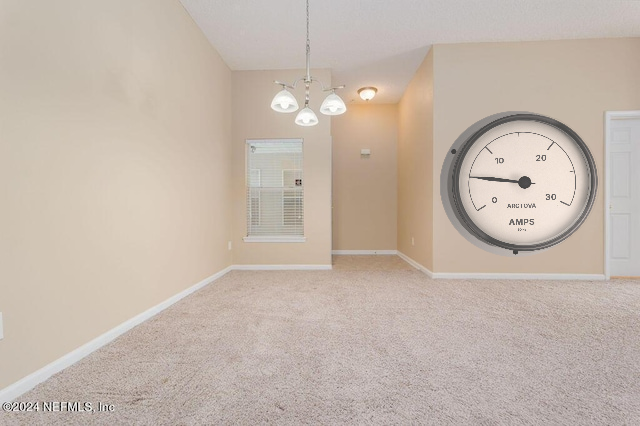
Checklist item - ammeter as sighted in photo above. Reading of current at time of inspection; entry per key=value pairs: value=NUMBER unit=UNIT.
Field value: value=5 unit=A
